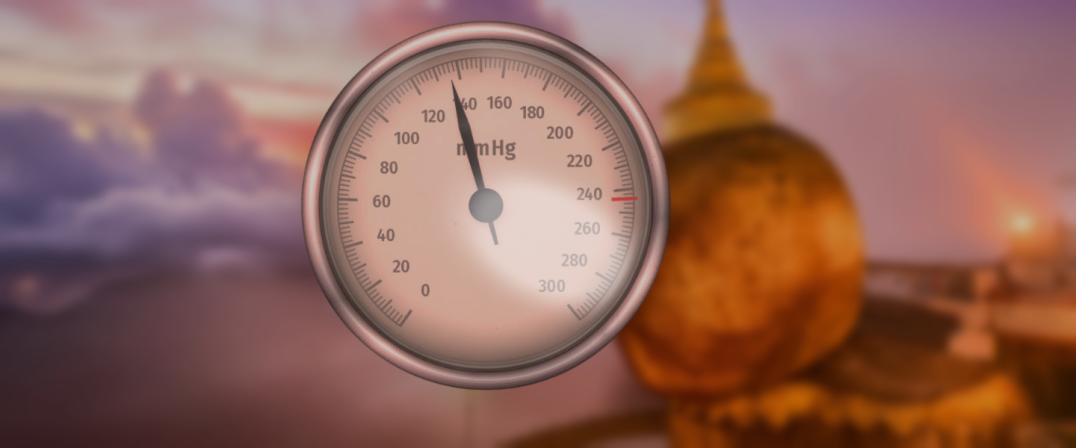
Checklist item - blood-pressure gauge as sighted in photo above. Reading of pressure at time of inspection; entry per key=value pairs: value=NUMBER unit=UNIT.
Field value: value=136 unit=mmHg
